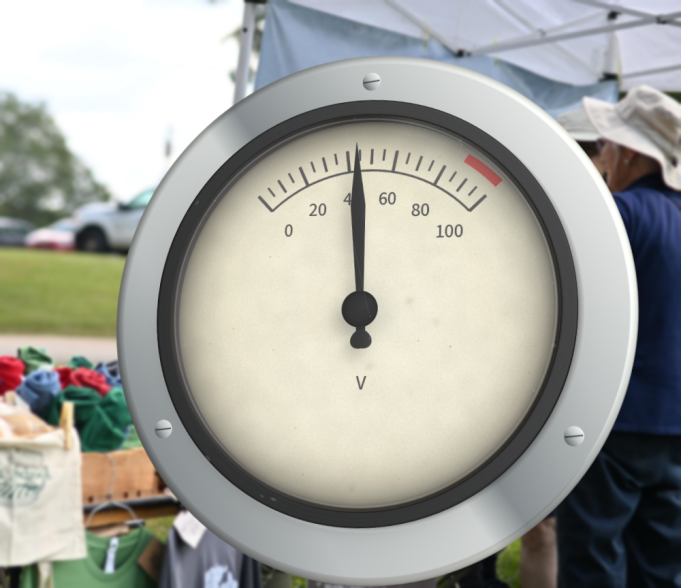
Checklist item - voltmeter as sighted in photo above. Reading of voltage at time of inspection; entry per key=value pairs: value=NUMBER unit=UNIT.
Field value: value=45 unit=V
